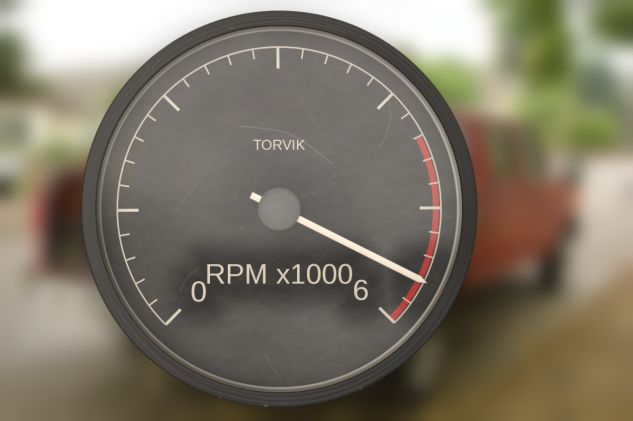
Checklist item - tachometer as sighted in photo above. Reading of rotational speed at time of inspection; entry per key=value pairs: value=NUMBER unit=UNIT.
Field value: value=5600 unit=rpm
